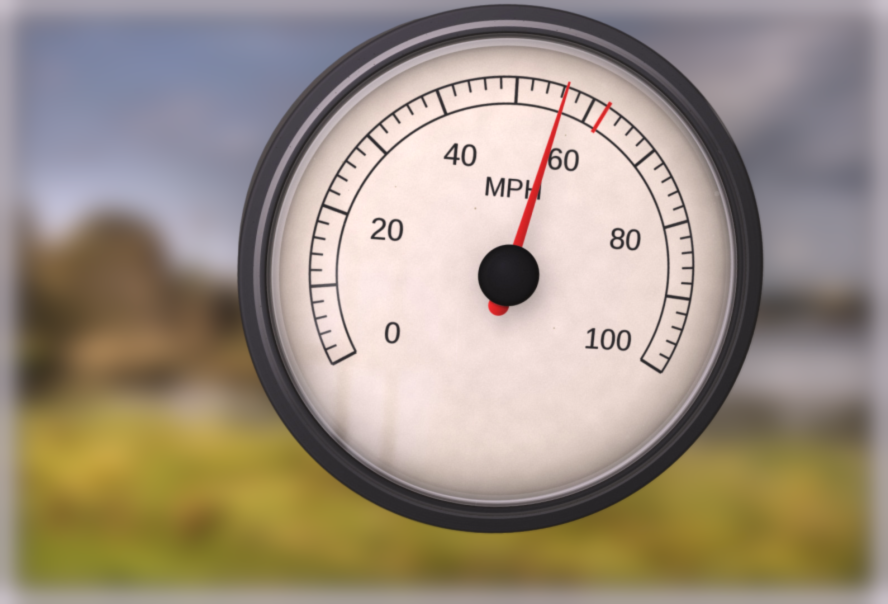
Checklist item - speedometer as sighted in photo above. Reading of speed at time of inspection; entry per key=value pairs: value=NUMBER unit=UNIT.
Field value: value=56 unit=mph
